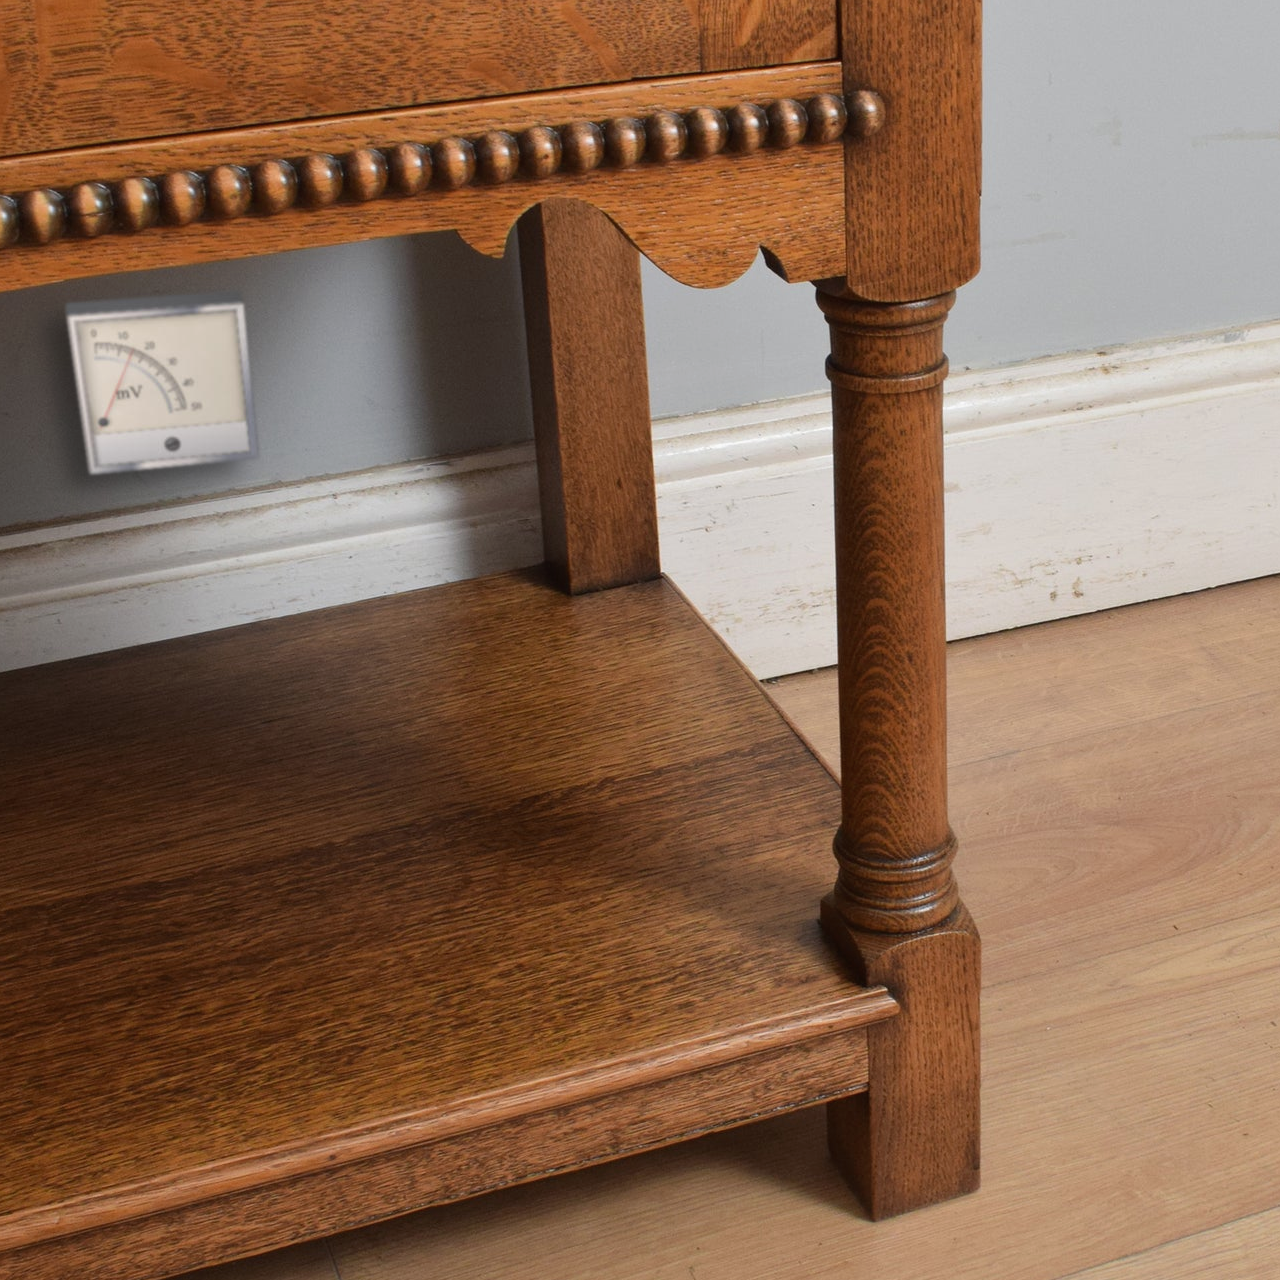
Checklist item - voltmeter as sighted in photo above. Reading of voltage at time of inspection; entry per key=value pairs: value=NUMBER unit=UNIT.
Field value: value=15 unit=mV
